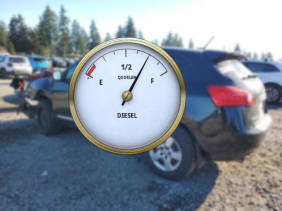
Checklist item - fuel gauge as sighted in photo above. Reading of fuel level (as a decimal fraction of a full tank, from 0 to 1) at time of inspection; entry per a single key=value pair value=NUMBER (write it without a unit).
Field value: value=0.75
